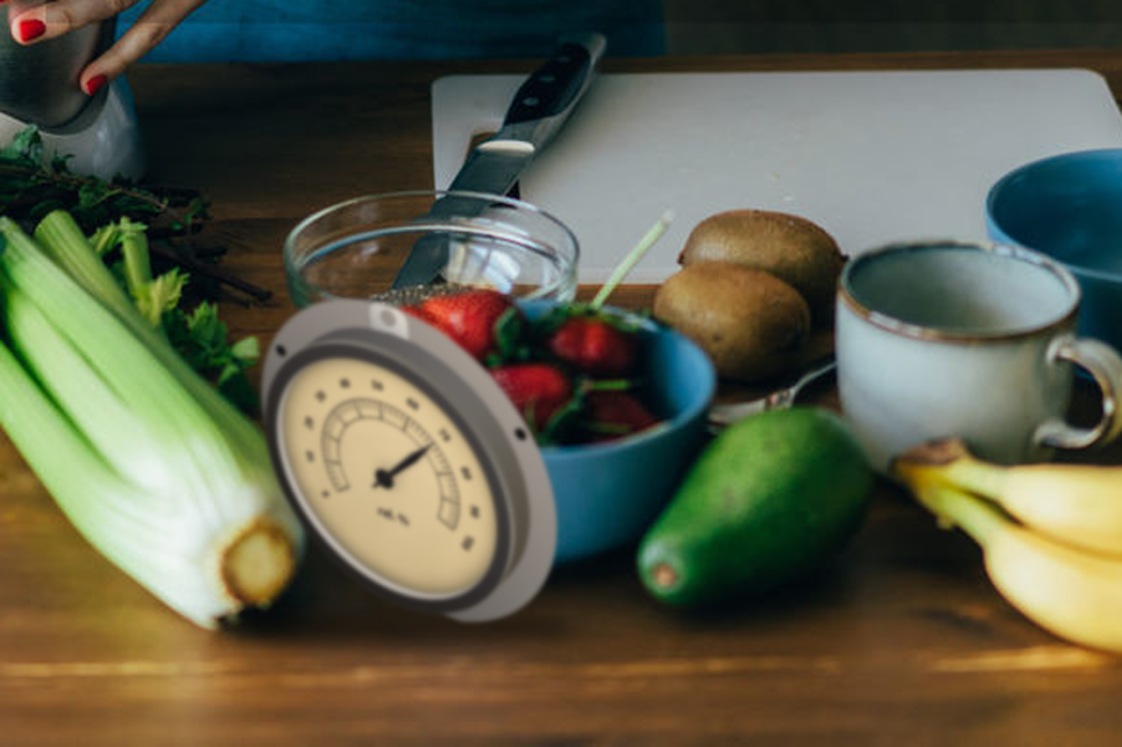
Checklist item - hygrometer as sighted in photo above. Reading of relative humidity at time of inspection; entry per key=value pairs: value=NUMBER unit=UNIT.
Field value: value=70 unit=%
